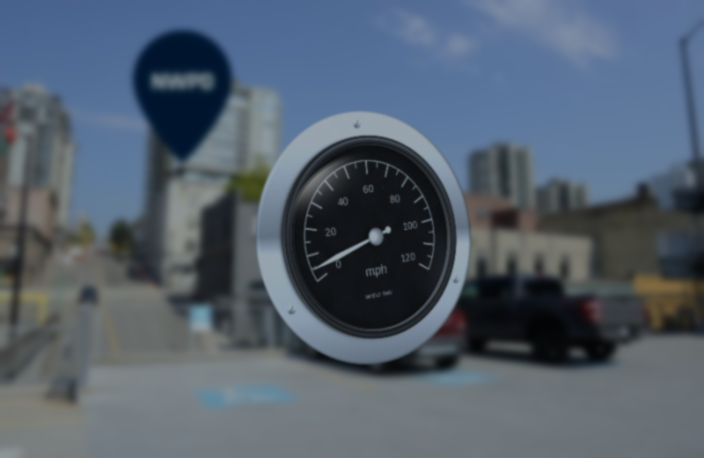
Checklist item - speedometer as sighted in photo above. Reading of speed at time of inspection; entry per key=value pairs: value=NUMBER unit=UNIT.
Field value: value=5 unit=mph
